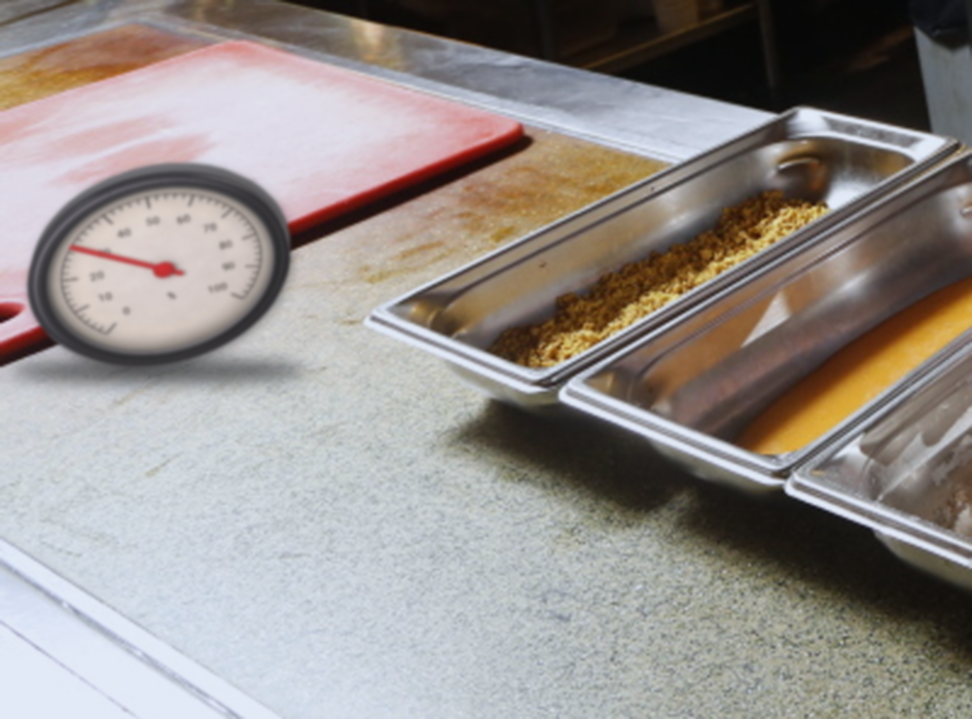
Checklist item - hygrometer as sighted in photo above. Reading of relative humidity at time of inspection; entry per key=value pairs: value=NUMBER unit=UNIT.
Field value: value=30 unit=%
